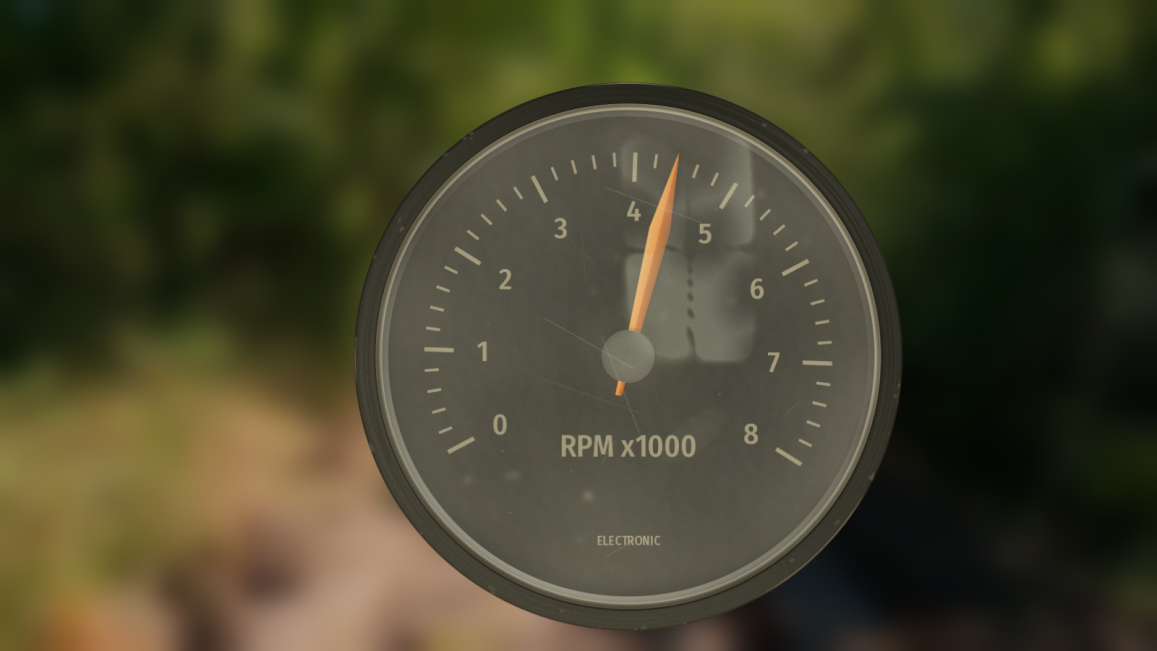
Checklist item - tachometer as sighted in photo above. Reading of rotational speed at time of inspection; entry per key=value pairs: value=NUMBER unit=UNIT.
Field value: value=4400 unit=rpm
